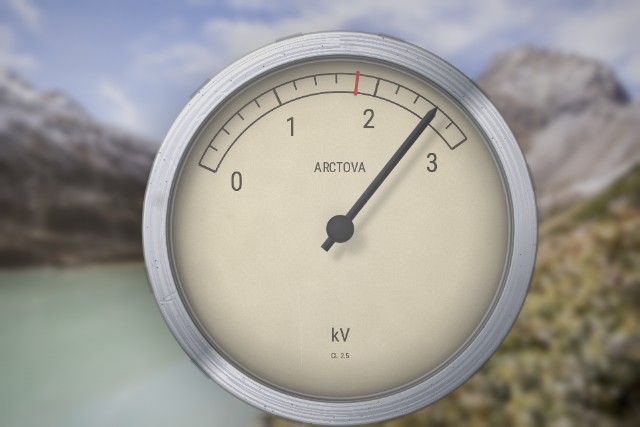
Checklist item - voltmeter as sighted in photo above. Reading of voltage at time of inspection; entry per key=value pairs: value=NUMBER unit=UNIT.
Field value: value=2.6 unit=kV
